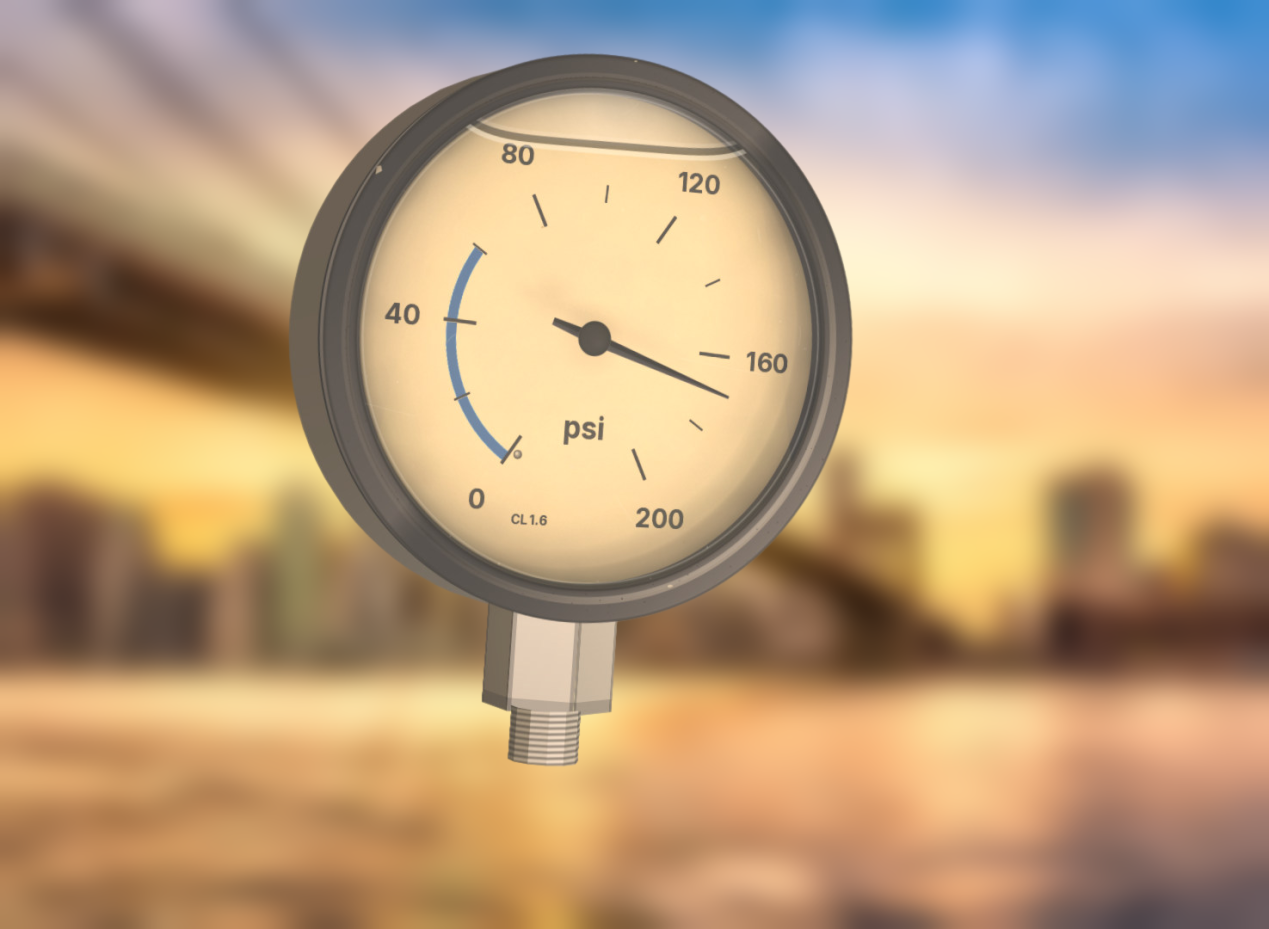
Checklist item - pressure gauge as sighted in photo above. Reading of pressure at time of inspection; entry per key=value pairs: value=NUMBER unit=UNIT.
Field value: value=170 unit=psi
